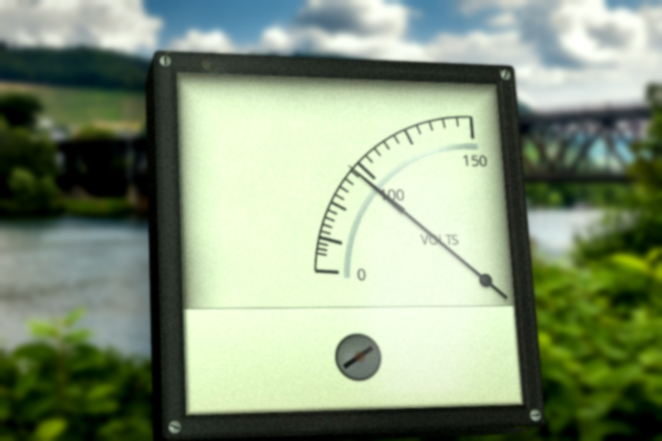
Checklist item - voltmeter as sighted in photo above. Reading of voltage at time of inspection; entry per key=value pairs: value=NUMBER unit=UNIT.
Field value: value=95 unit=V
